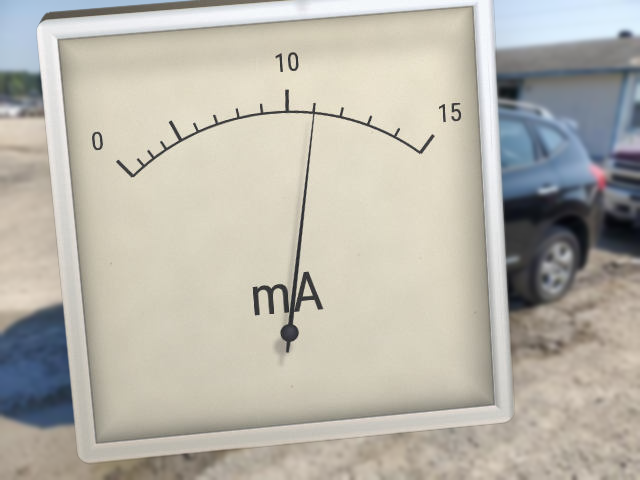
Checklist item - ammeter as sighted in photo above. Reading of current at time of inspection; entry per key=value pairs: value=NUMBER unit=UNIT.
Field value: value=11 unit=mA
